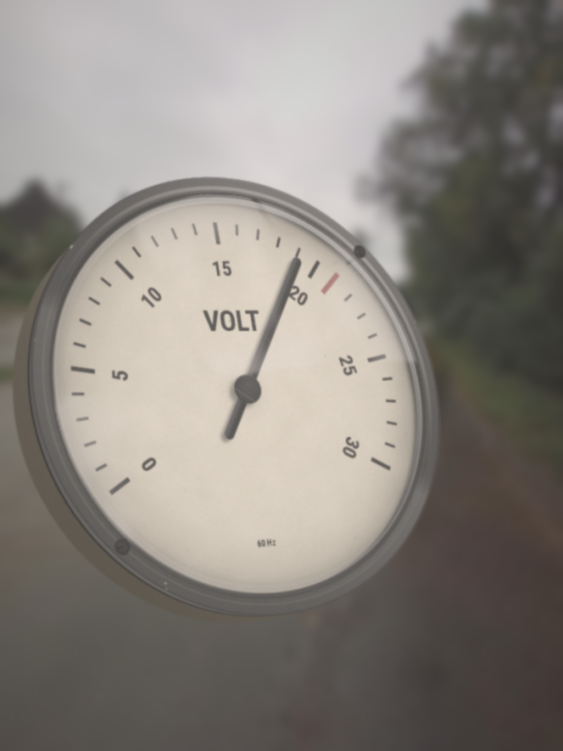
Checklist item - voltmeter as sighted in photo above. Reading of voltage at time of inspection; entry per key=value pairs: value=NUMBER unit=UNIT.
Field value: value=19 unit=V
